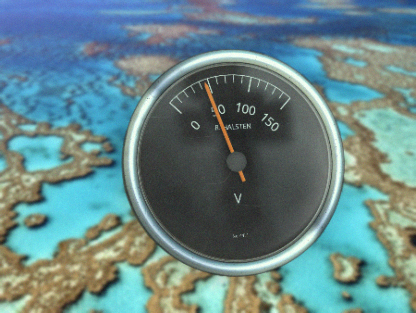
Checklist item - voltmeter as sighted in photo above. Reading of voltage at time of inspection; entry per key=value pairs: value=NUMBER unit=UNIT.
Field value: value=45 unit=V
